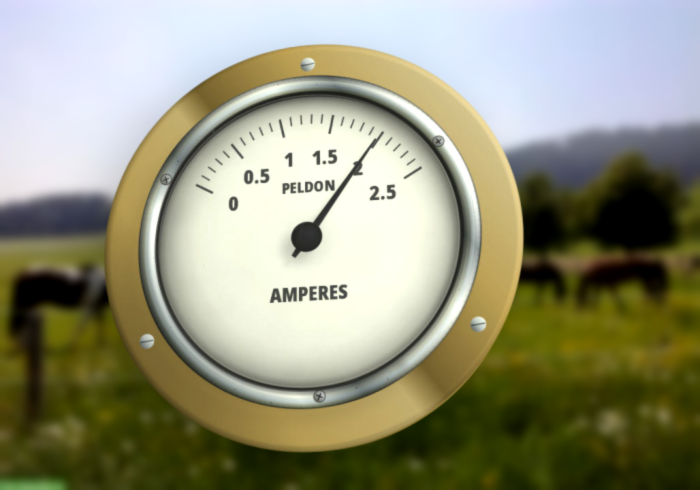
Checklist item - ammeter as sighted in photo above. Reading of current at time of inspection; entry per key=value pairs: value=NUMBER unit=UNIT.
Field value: value=2 unit=A
